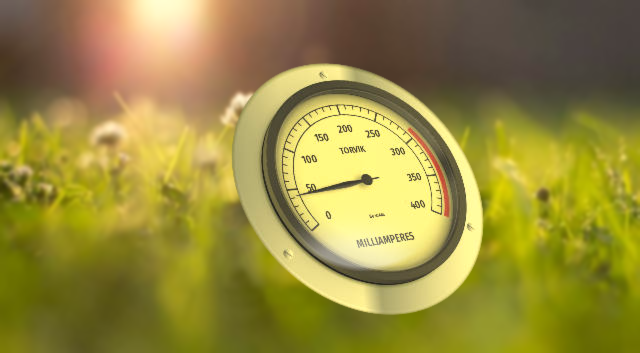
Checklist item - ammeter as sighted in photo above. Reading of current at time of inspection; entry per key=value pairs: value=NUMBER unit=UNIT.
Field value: value=40 unit=mA
